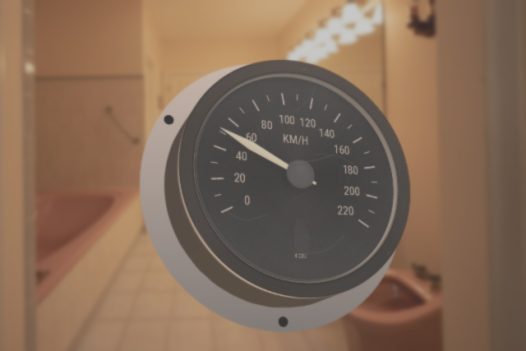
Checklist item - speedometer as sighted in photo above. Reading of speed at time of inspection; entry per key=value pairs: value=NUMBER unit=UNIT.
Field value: value=50 unit=km/h
